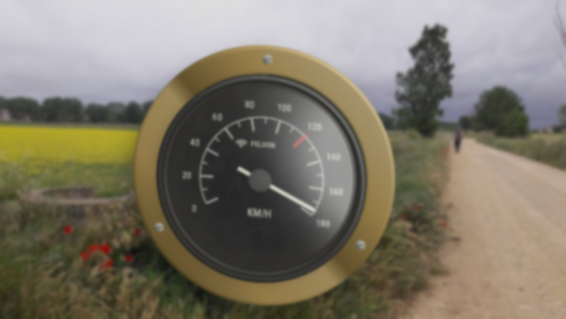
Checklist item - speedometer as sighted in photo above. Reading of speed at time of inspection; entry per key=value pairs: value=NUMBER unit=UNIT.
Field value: value=175 unit=km/h
